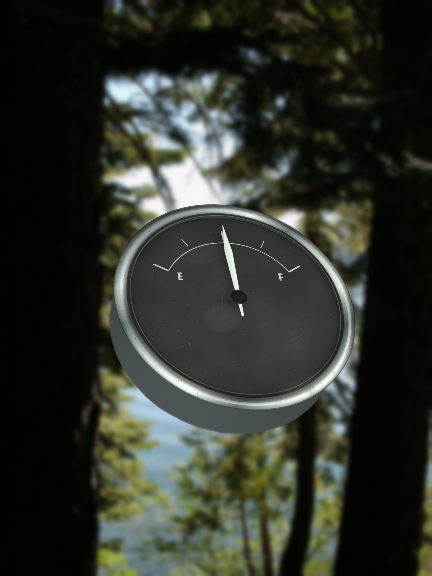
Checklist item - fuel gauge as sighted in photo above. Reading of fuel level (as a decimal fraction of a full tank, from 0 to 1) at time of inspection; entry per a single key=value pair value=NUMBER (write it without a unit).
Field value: value=0.5
